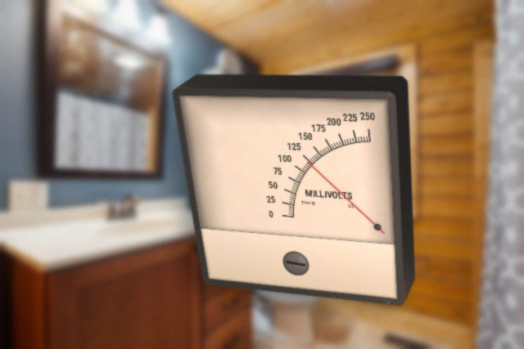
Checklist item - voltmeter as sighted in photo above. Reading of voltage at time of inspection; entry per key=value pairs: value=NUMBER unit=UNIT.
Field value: value=125 unit=mV
